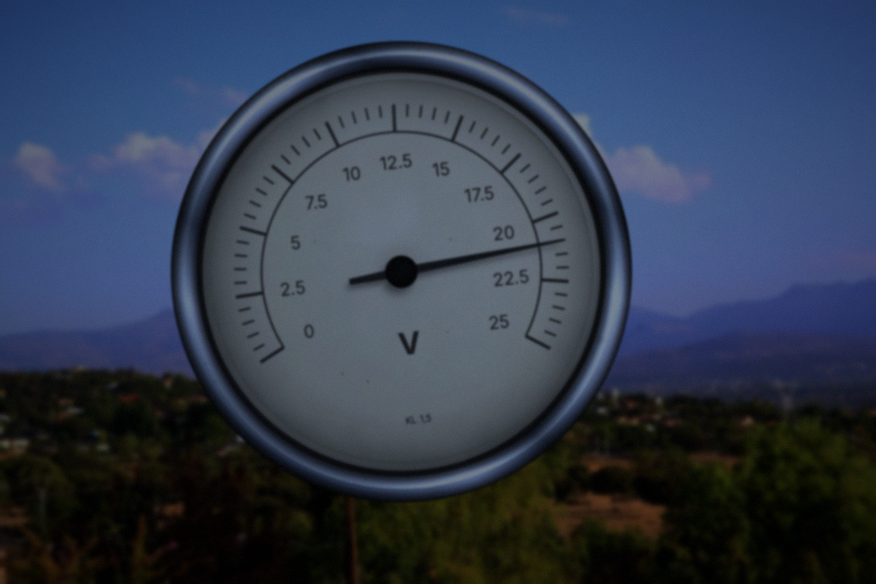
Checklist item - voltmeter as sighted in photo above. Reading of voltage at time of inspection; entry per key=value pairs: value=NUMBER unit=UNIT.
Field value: value=21 unit=V
